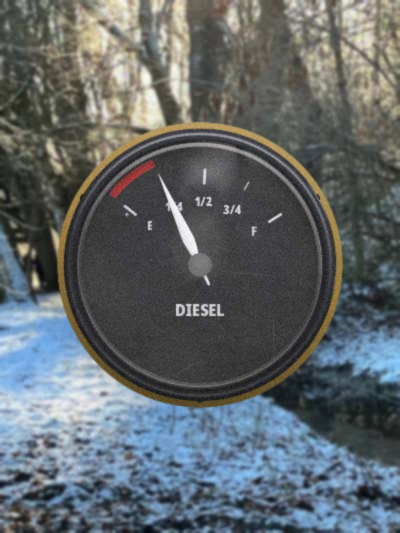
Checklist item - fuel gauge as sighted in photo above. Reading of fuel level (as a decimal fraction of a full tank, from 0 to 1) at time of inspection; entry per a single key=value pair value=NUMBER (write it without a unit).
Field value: value=0.25
